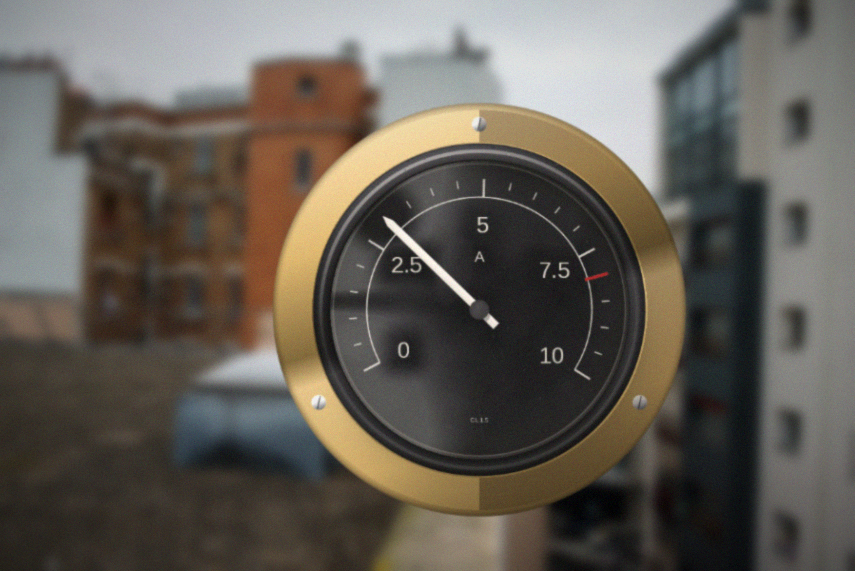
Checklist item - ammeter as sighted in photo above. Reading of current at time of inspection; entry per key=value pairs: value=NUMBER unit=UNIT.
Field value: value=3 unit=A
